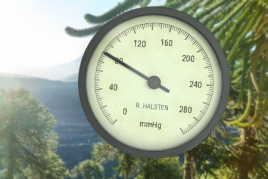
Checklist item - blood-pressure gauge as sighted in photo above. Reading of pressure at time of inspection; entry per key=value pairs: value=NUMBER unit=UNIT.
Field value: value=80 unit=mmHg
